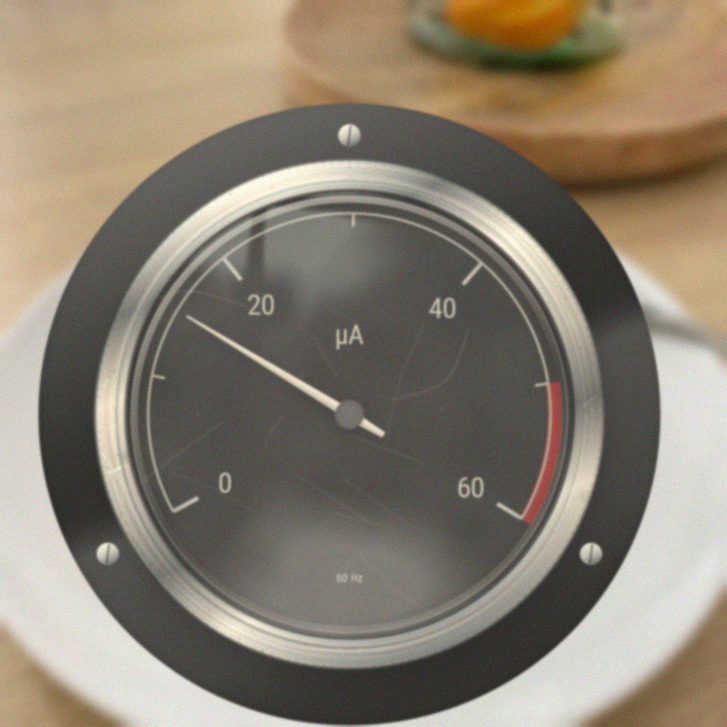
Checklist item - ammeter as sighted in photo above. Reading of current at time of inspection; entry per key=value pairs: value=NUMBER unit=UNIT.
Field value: value=15 unit=µA
